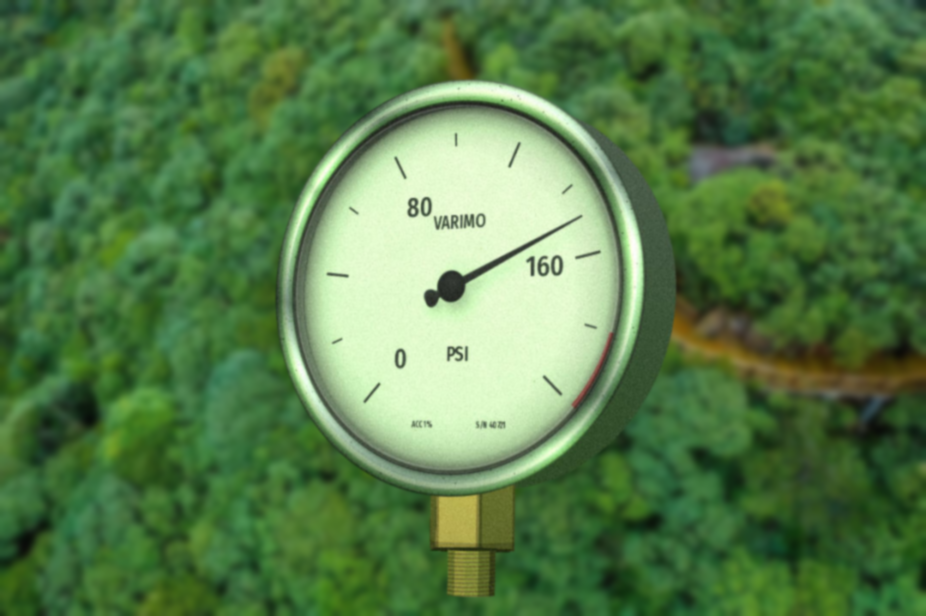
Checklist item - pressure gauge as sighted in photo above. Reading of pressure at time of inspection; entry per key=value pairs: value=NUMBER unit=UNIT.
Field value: value=150 unit=psi
